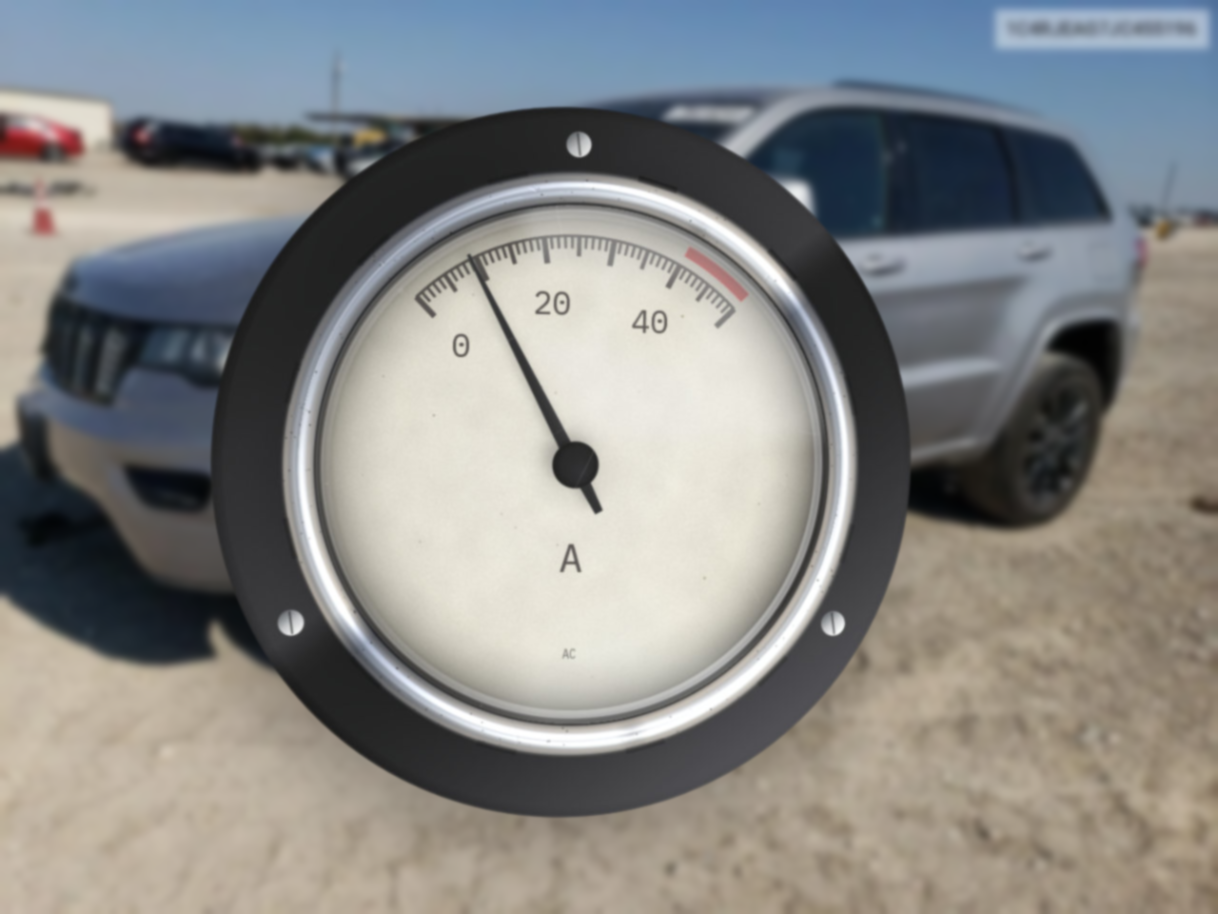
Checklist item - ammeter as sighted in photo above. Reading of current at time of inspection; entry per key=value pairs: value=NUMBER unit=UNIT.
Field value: value=9 unit=A
